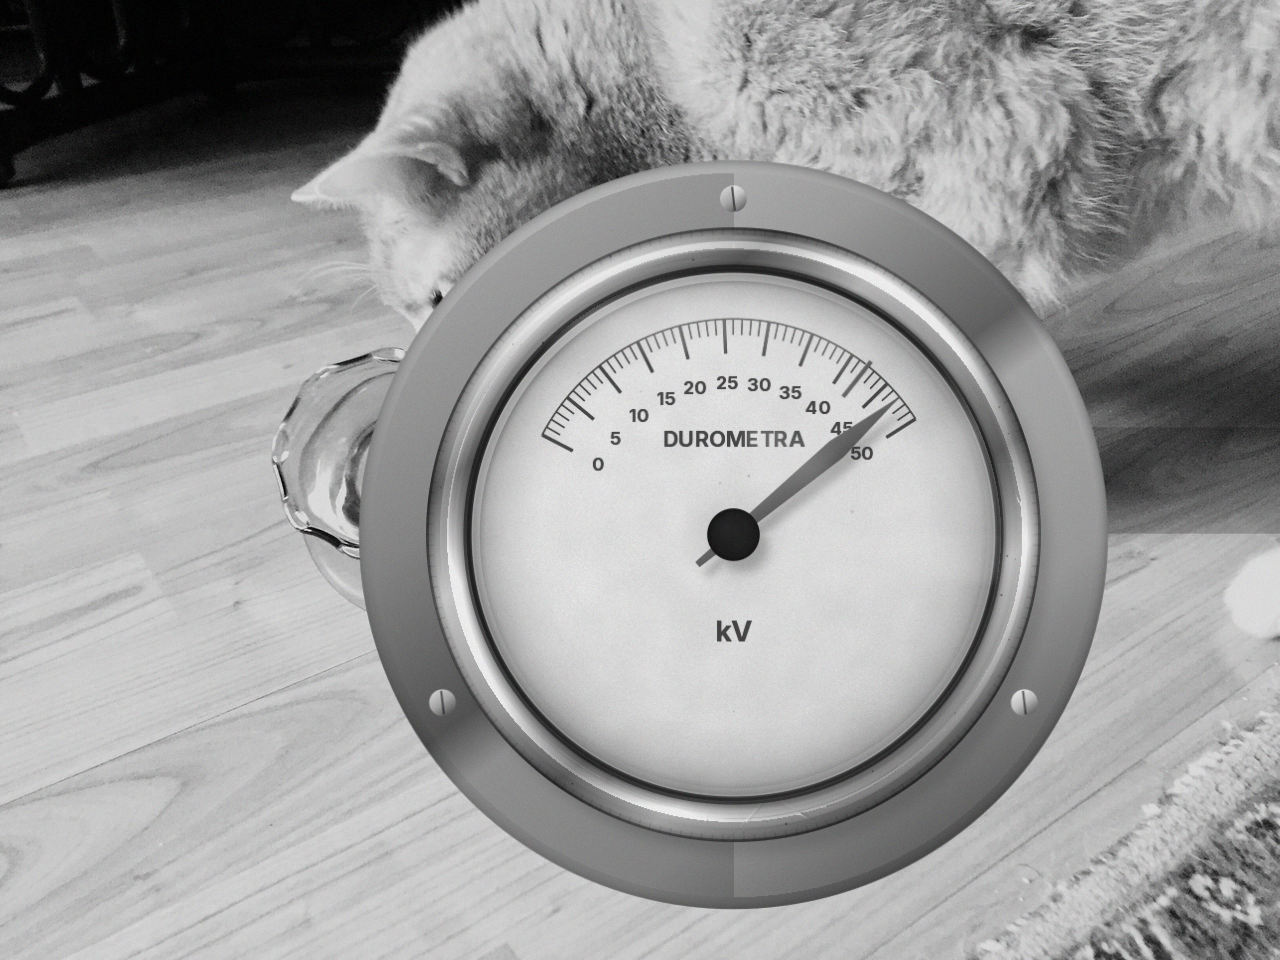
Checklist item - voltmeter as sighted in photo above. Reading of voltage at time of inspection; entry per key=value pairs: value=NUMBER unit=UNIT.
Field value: value=47 unit=kV
